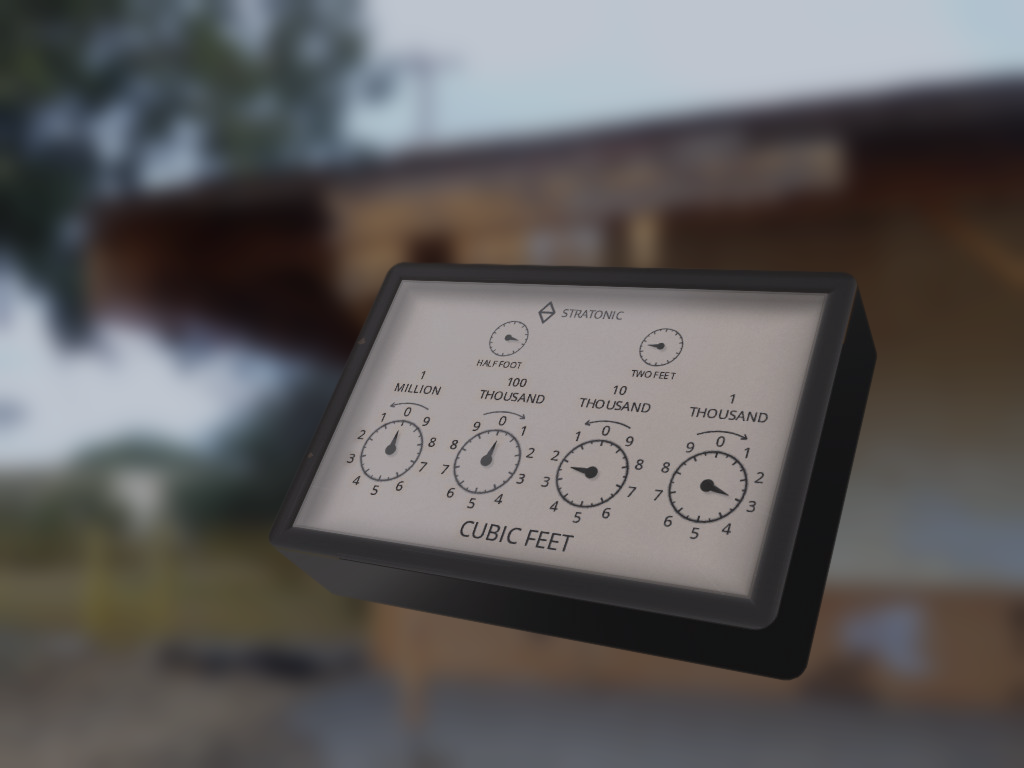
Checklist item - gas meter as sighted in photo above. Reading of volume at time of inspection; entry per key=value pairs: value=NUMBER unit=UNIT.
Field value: value=2300 unit=ft³
